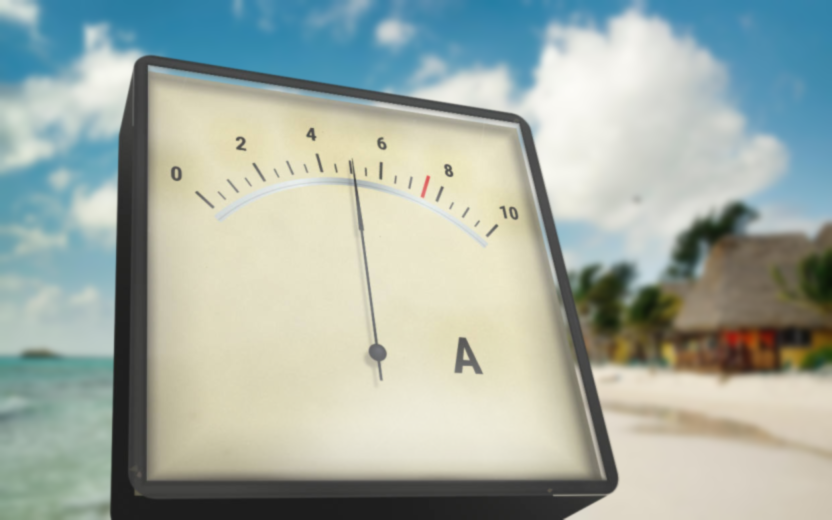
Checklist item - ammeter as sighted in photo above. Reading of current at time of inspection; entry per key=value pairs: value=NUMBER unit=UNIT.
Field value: value=5 unit=A
